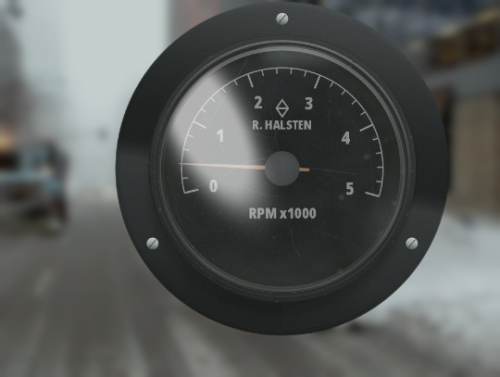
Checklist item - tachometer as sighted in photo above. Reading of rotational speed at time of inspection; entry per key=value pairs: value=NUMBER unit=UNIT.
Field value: value=400 unit=rpm
